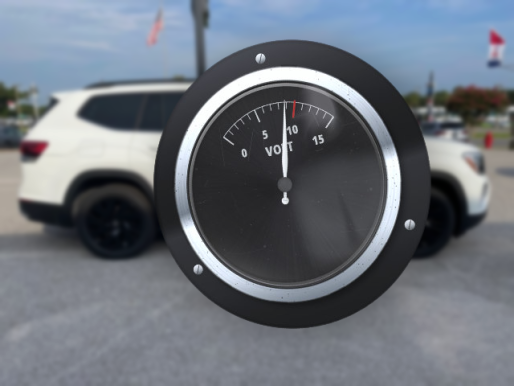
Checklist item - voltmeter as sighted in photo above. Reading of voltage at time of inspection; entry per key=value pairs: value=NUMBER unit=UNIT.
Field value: value=9 unit=V
